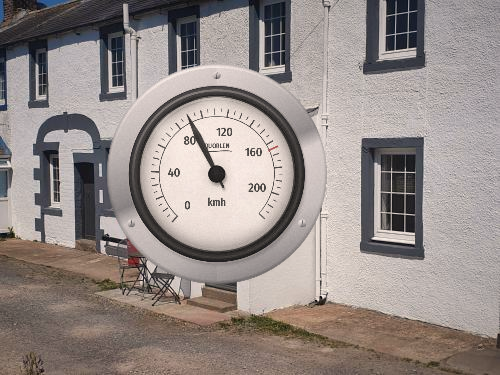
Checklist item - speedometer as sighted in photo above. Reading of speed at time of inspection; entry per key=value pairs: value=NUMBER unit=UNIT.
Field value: value=90 unit=km/h
